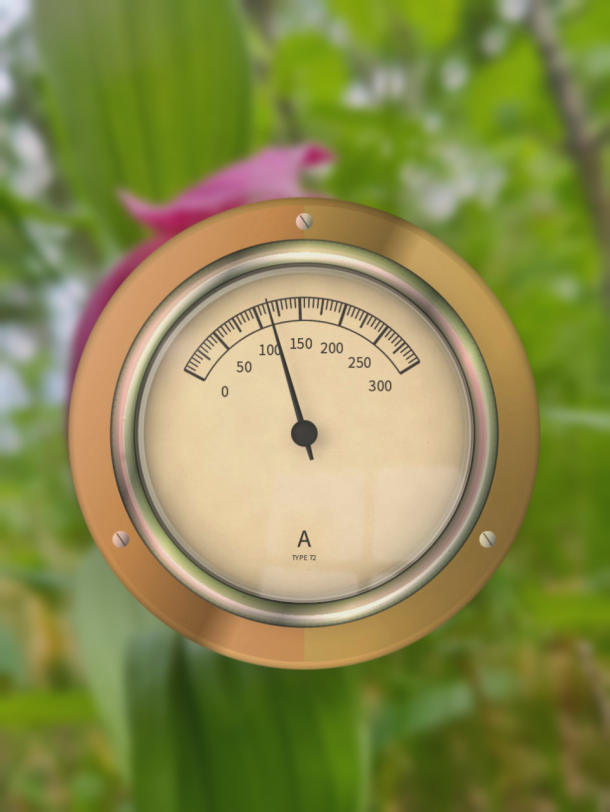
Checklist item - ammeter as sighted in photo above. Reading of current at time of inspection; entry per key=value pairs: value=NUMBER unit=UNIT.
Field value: value=115 unit=A
